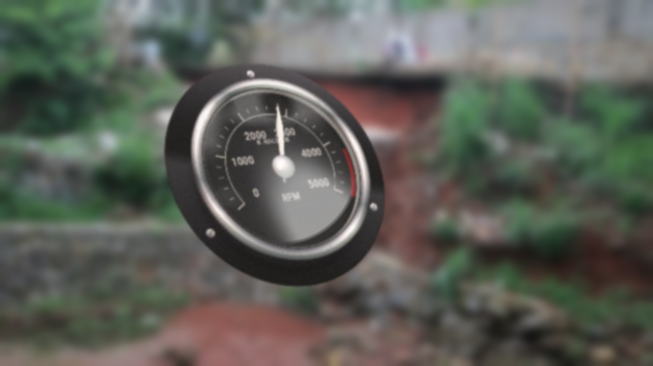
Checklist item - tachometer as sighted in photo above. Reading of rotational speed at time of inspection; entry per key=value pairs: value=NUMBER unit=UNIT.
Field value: value=2800 unit=rpm
